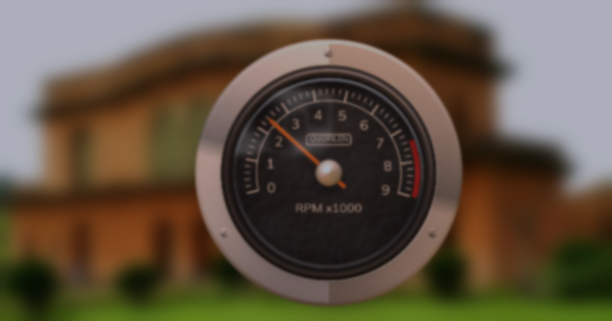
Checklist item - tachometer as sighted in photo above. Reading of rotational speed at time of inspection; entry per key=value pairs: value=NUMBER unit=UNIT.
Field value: value=2400 unit=rpm
